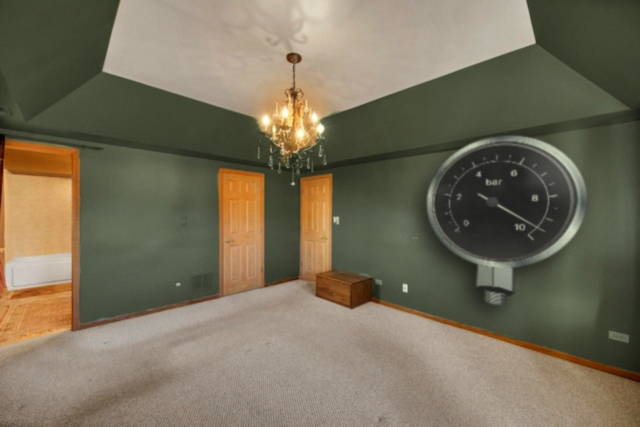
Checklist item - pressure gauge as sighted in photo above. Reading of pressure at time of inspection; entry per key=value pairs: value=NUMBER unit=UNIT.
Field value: value=9.5 unit=bar
